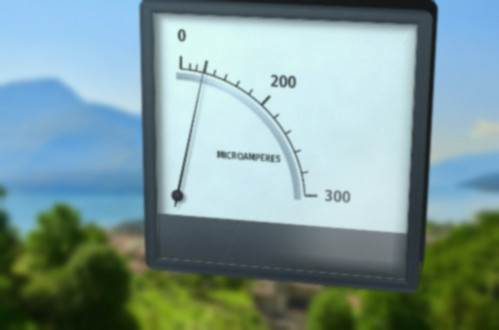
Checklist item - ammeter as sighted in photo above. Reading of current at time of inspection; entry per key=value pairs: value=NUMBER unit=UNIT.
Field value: value=100 unit=µA
